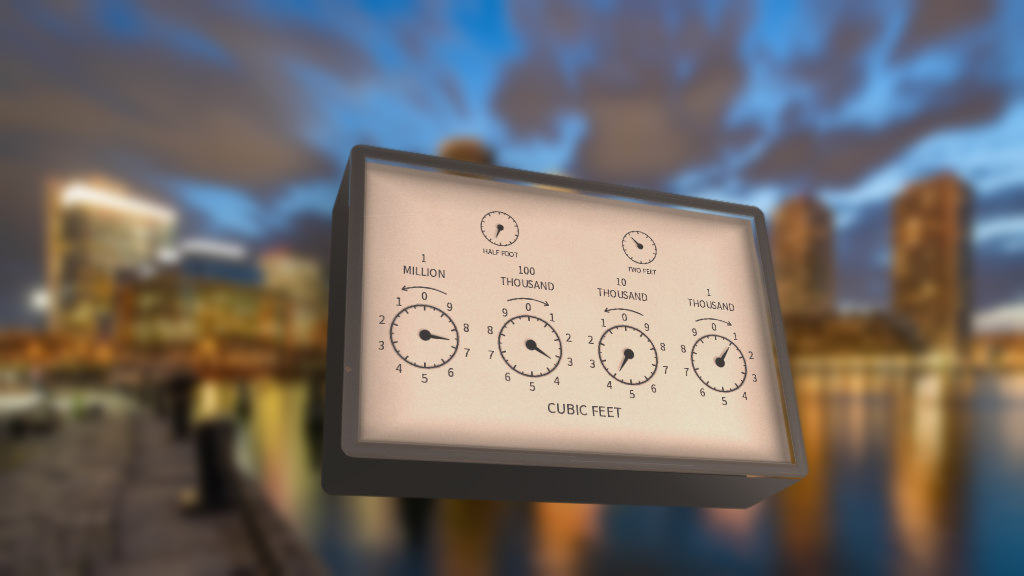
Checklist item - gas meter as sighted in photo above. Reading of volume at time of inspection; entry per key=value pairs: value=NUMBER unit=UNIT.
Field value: value=734100 unit=ft³
